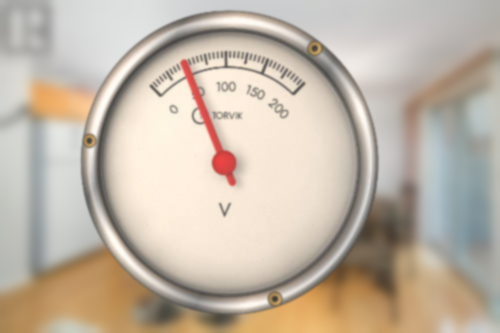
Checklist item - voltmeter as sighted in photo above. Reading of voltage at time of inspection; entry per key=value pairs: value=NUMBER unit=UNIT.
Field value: value=50 unit=V
